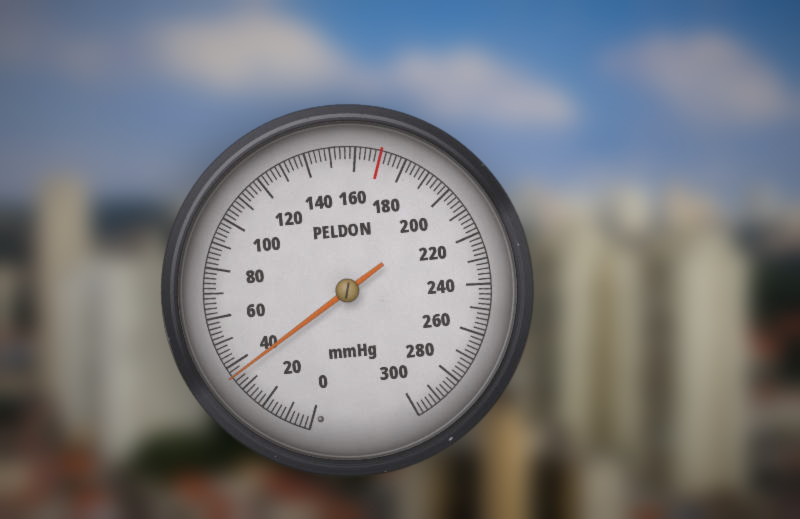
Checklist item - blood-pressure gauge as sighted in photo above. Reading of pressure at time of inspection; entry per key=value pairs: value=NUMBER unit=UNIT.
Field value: value=36 unit=mmHg
